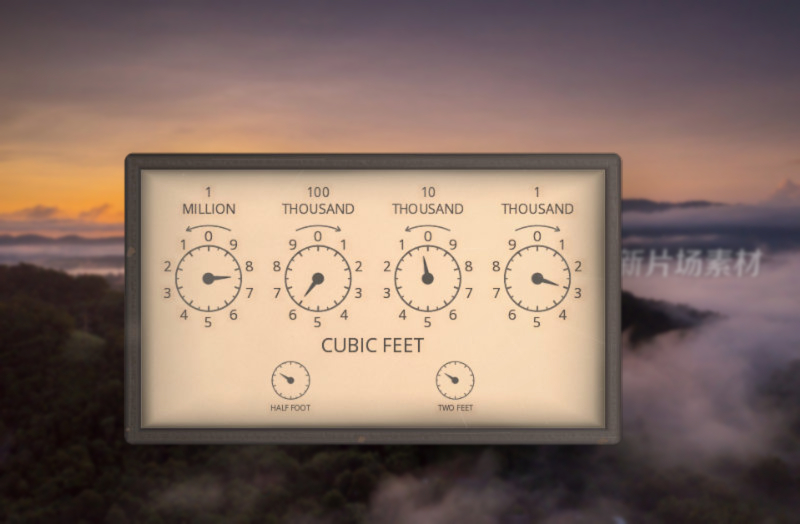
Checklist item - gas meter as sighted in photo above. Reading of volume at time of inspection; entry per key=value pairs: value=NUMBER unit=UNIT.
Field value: value=760300 unit=ft³
